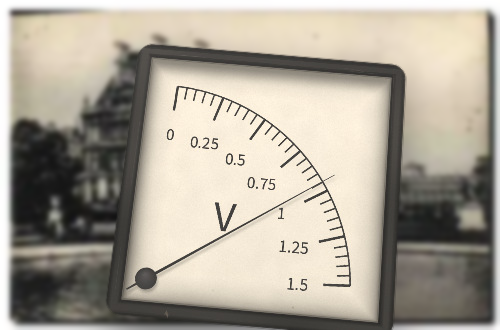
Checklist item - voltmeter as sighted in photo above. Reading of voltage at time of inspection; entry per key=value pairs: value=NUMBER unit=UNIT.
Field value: value=0.95 unit=V
